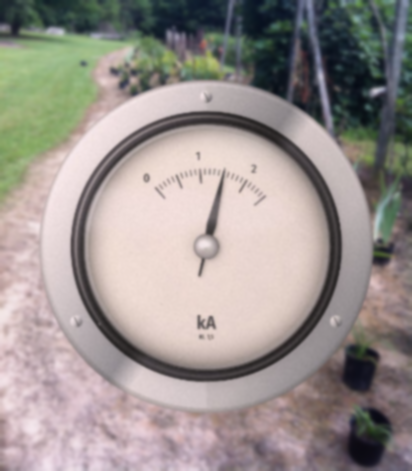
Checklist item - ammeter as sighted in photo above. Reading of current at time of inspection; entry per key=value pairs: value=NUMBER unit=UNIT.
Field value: value=1.5 unit=kA
